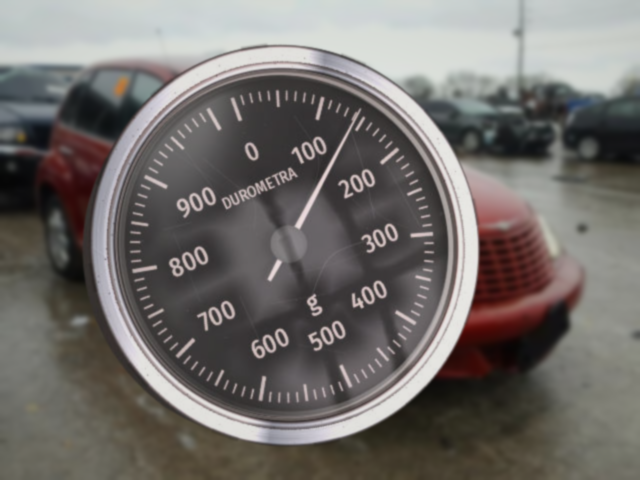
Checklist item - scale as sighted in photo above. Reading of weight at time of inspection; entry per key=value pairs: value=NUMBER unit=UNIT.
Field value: value=140 unit=g
